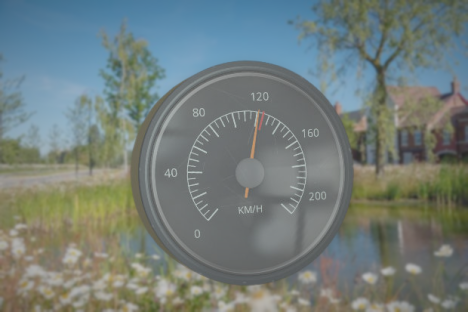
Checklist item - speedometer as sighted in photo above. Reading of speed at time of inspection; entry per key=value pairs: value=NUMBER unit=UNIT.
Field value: value=120 unit=km/h
